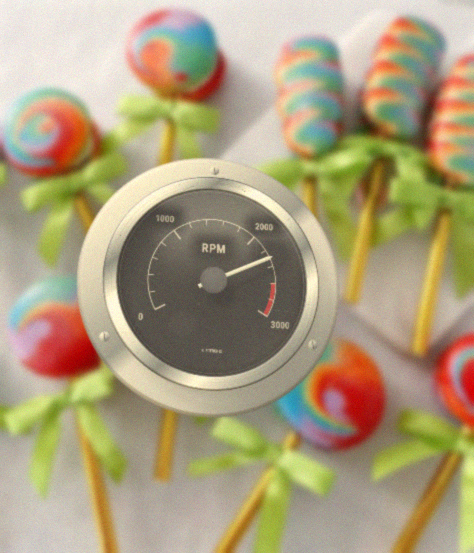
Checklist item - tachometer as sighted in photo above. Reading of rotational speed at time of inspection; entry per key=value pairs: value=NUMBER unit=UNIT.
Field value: value=2300 unit=rpm
